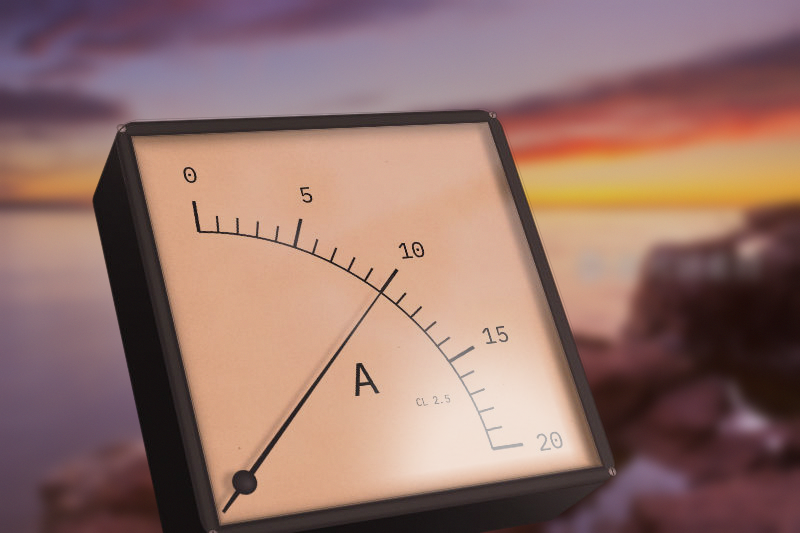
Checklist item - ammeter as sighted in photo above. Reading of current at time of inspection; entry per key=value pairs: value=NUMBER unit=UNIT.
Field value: value=10 unit=A
